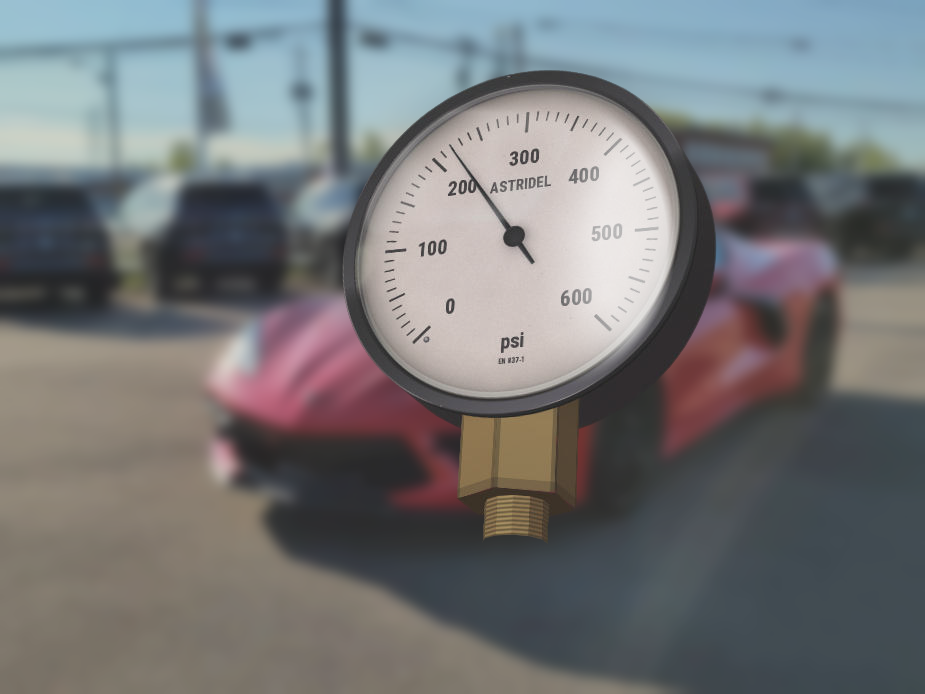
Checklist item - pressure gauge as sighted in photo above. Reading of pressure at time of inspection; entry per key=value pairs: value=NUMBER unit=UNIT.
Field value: value=220 unit=psi
